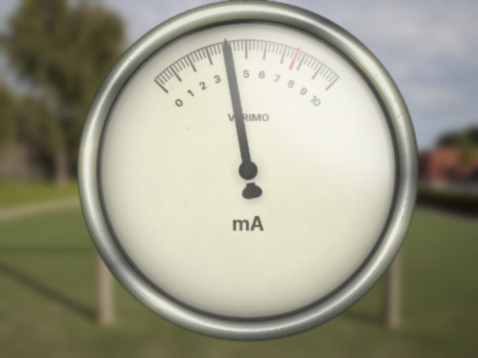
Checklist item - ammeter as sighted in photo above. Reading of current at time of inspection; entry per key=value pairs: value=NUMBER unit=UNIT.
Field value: value=4 unit=mA
